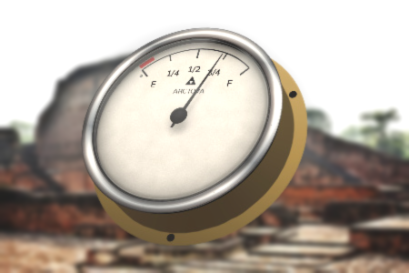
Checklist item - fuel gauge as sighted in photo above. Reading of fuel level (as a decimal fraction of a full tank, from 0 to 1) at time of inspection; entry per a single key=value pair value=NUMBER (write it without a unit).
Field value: value=0.75
